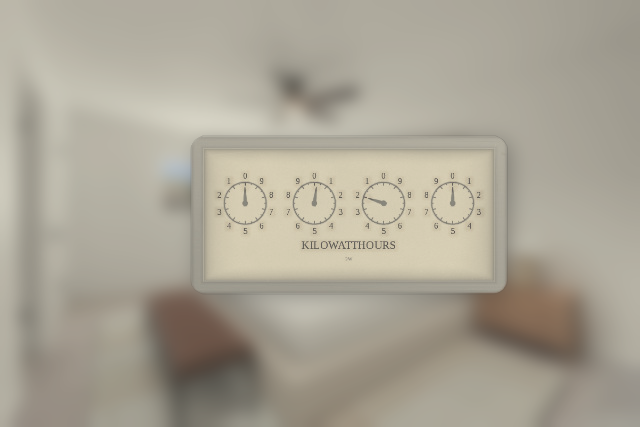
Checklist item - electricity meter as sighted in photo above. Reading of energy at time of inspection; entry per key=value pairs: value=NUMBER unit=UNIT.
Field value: value=20 unit=kWh
